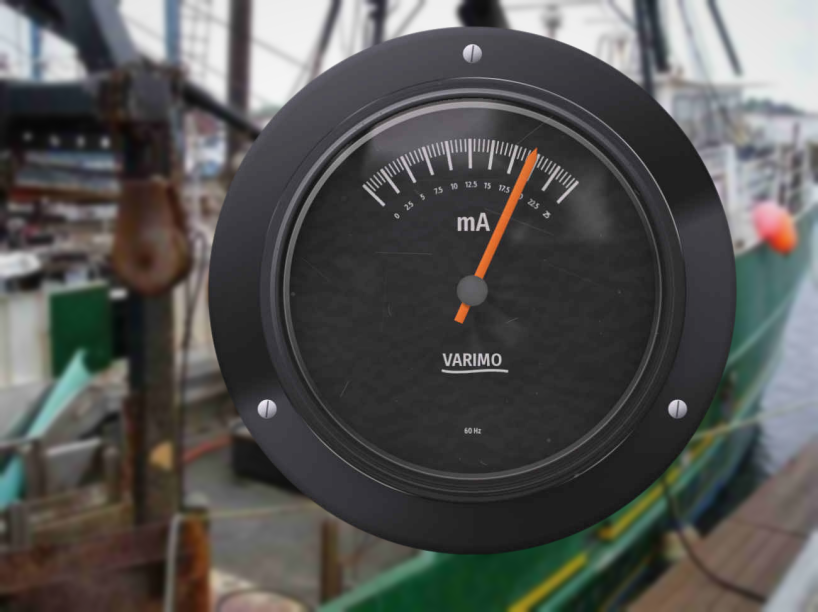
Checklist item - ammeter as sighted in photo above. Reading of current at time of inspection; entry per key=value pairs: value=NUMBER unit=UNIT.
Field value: value=19.5 unit=mA
